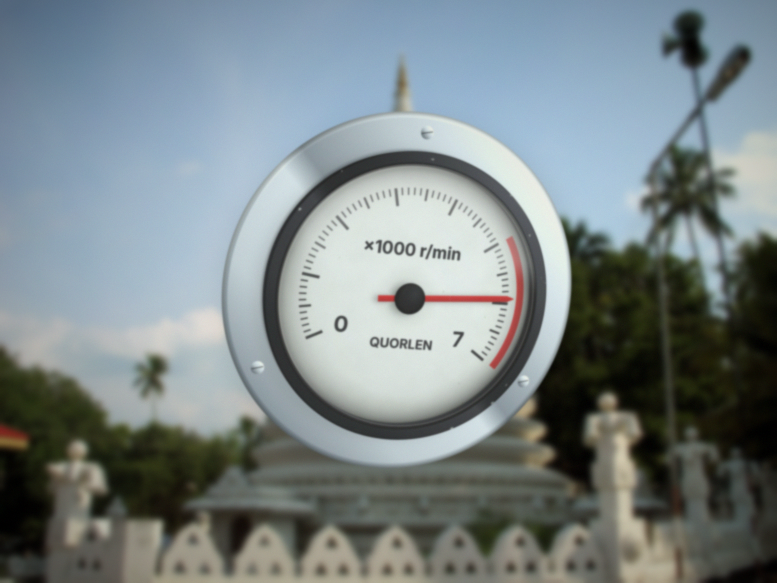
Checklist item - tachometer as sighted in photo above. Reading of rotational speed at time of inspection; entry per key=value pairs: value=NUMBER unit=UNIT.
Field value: value=5900 unit=rpm
